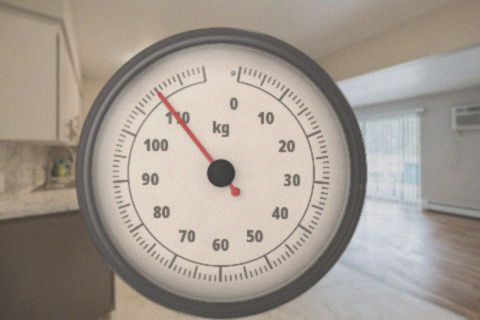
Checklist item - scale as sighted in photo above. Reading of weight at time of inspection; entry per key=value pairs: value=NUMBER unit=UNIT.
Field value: value=110 unit=kg
